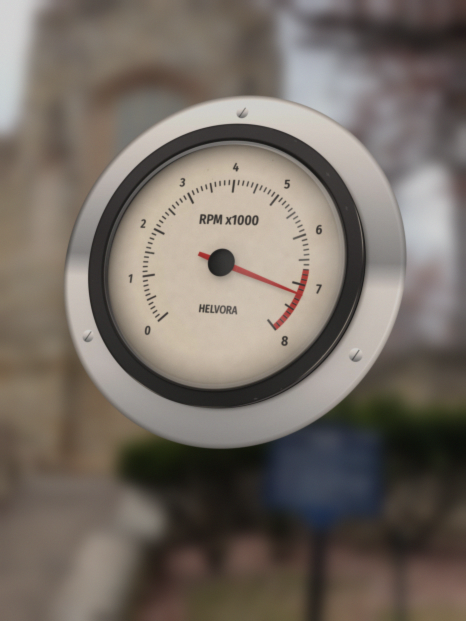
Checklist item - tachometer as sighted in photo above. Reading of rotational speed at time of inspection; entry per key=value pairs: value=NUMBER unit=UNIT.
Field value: value=7200 unit=rpm
